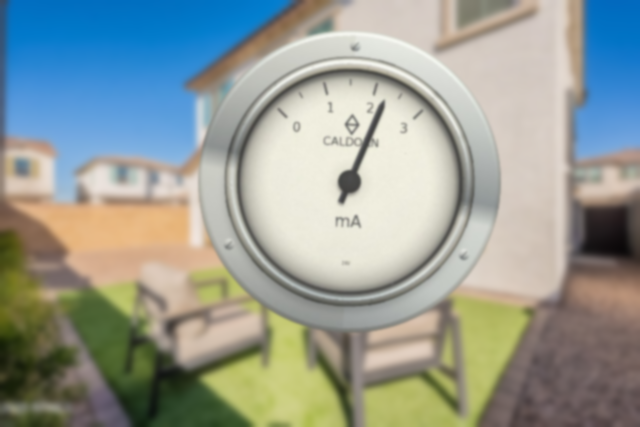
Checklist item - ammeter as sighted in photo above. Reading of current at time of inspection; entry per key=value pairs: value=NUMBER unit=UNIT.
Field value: value=2.25 unit=mA
